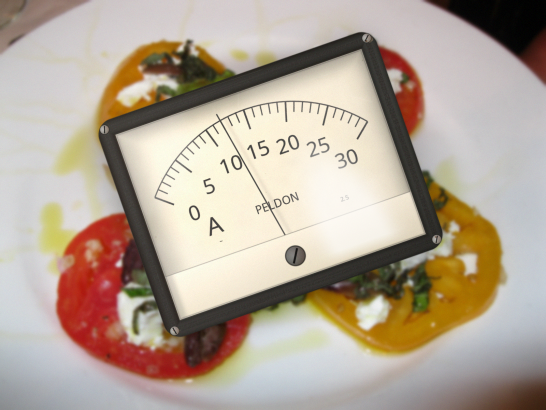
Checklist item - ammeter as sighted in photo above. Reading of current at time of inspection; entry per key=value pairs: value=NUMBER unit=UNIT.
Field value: value=12 unit=A
